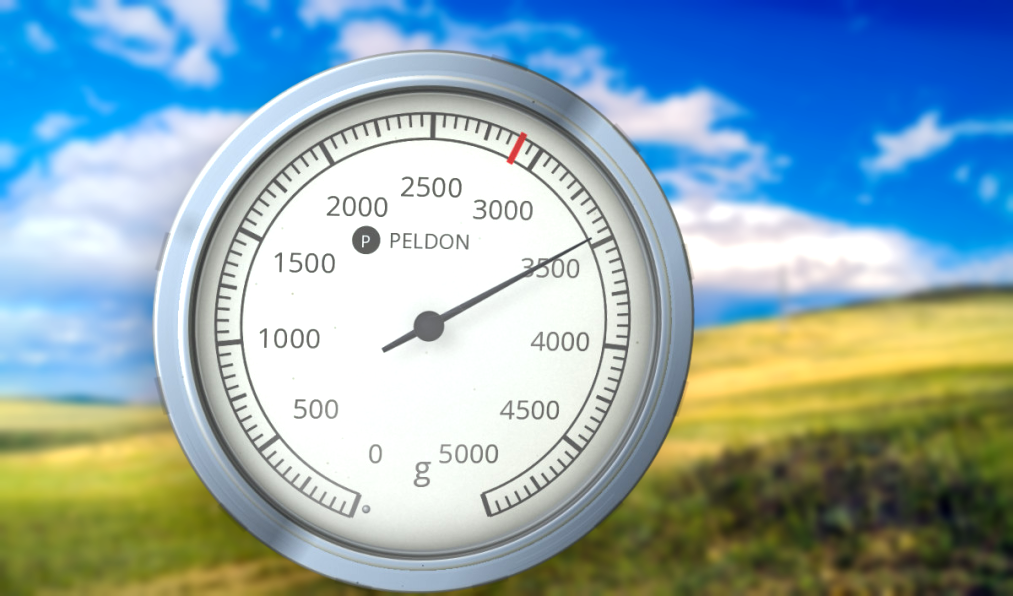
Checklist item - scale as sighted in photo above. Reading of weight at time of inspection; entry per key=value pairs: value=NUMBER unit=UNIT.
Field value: value=3450 unit=g
